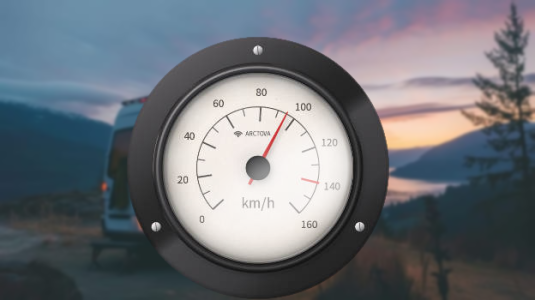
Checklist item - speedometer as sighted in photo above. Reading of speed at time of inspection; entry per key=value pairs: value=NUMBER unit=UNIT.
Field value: value=95 unit=km/h
